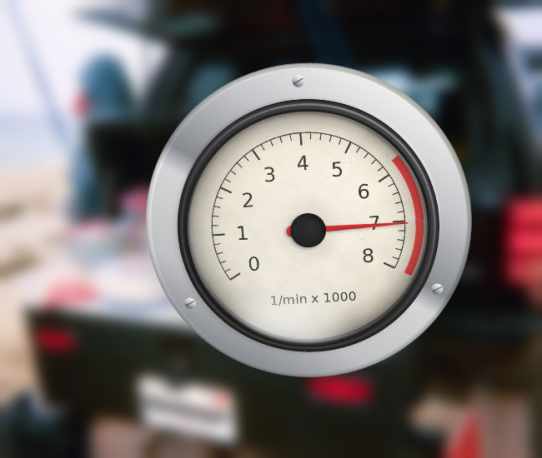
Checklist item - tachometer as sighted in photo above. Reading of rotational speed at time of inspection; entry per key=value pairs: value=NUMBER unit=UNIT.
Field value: value=7000 unit=rpm
